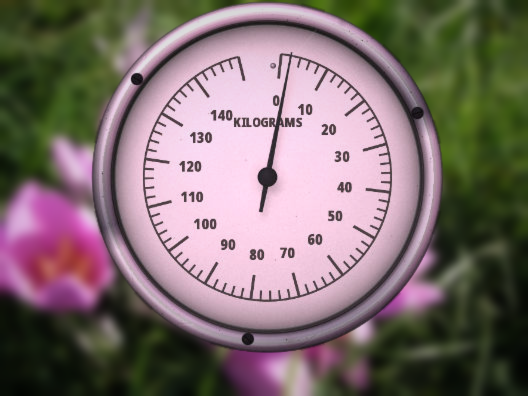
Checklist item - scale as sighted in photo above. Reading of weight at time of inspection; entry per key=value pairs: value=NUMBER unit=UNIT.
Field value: value=2 unit=kg
